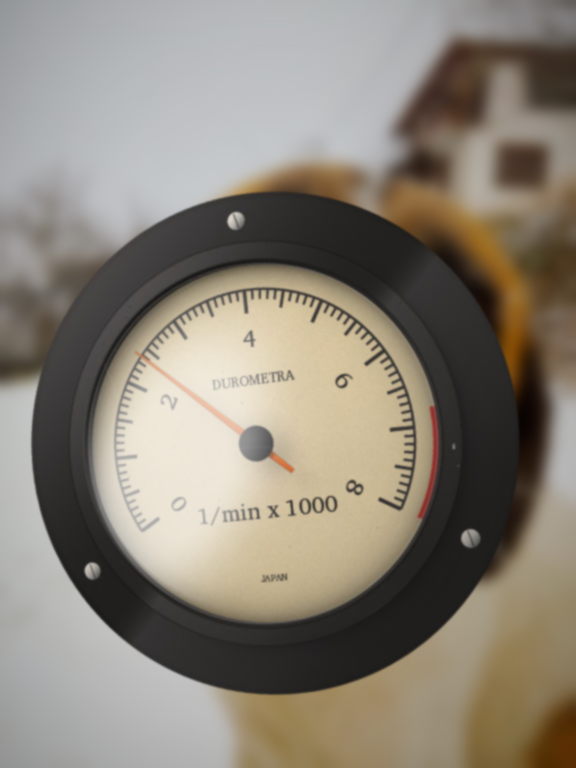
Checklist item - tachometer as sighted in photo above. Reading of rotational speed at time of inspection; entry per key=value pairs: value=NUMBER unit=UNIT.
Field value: value=2400 unit=rpm
